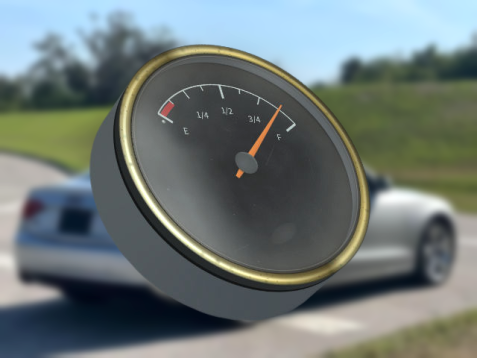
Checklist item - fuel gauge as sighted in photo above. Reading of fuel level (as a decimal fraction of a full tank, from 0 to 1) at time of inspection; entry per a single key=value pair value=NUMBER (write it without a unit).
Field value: value=0.875
